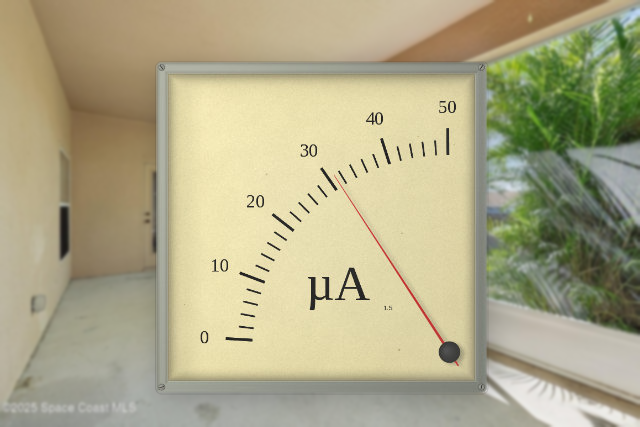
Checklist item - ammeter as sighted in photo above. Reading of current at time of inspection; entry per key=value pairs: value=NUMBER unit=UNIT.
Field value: value=31 unit=µA
